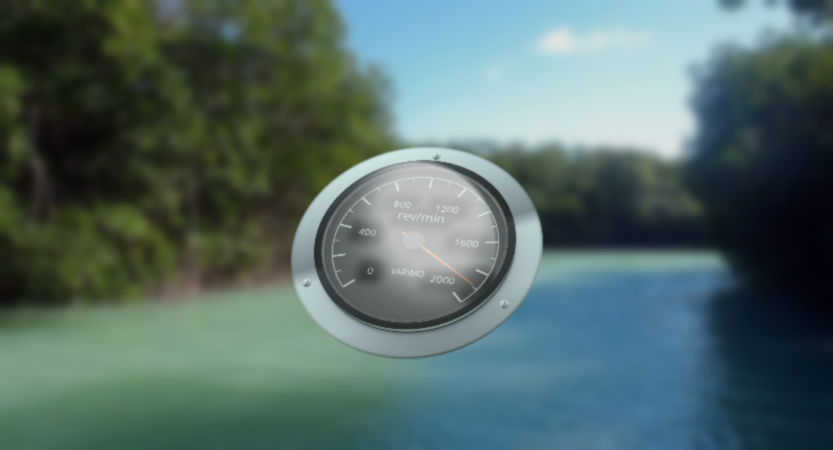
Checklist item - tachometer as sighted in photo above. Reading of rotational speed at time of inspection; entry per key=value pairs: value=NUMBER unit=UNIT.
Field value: value=1900 unit=rpm
